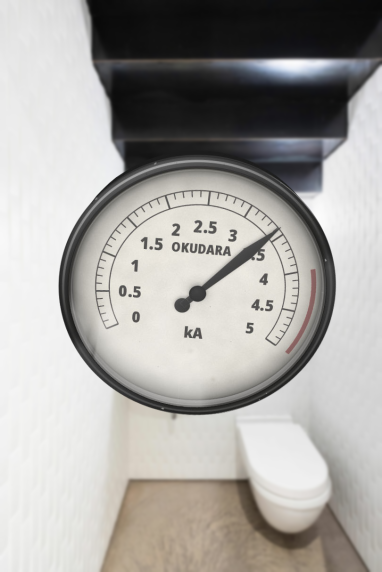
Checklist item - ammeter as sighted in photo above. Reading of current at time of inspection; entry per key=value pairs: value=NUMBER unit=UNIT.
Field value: value=3.4 unit=kA
